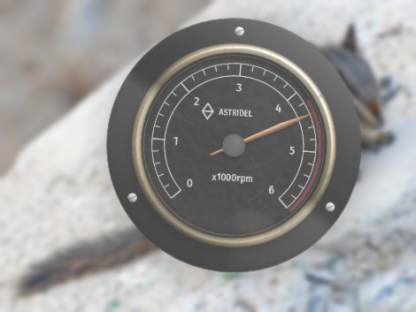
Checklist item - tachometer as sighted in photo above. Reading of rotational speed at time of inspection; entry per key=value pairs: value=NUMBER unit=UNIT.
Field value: value=4400 unit=rpm
